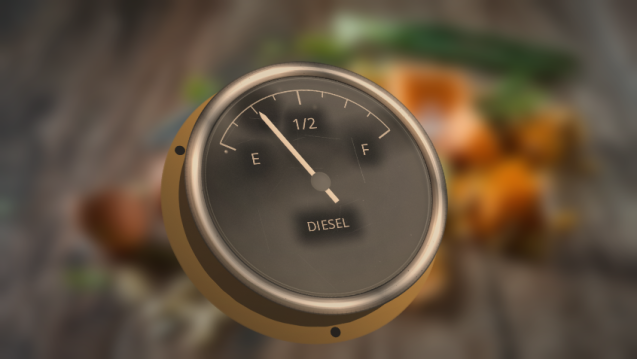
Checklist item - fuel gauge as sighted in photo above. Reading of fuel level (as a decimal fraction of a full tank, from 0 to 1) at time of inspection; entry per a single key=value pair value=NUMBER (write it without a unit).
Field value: value=0.25
